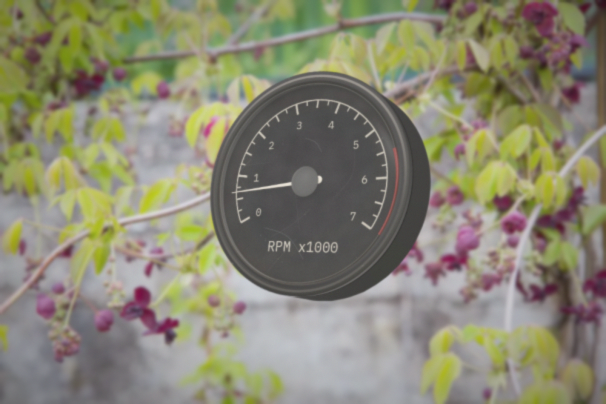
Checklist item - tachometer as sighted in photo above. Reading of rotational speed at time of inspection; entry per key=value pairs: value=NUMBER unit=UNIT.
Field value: value=625 unit=rpm
